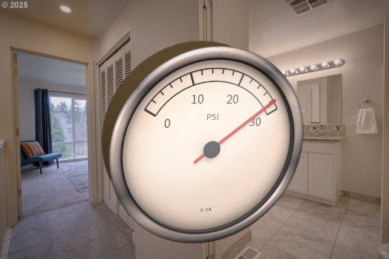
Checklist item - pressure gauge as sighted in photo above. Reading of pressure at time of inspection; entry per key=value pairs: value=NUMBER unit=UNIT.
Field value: value=28 unit=psi
